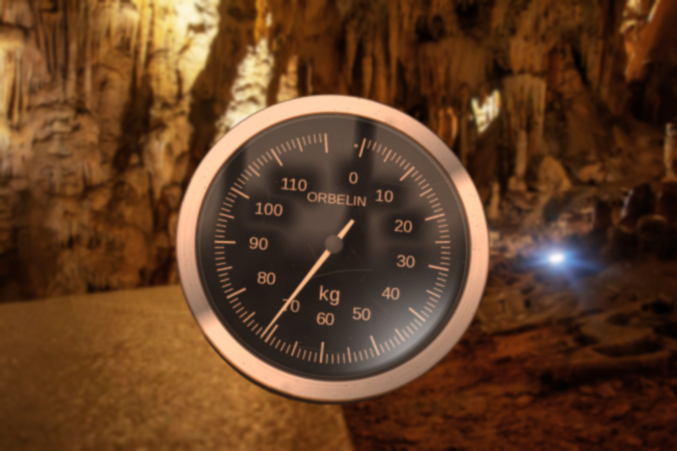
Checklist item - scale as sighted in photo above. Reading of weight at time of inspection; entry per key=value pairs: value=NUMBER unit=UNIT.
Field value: value=71 unit=kg
